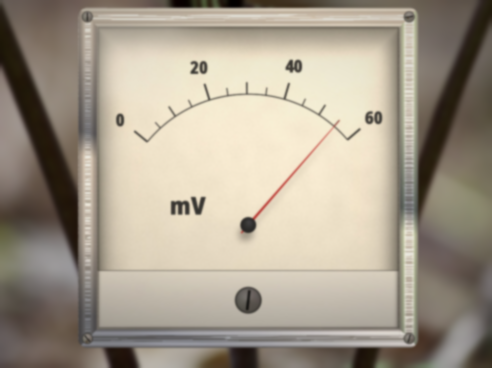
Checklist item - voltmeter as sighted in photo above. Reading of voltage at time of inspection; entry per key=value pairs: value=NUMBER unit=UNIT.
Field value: value=55 unit=mV
